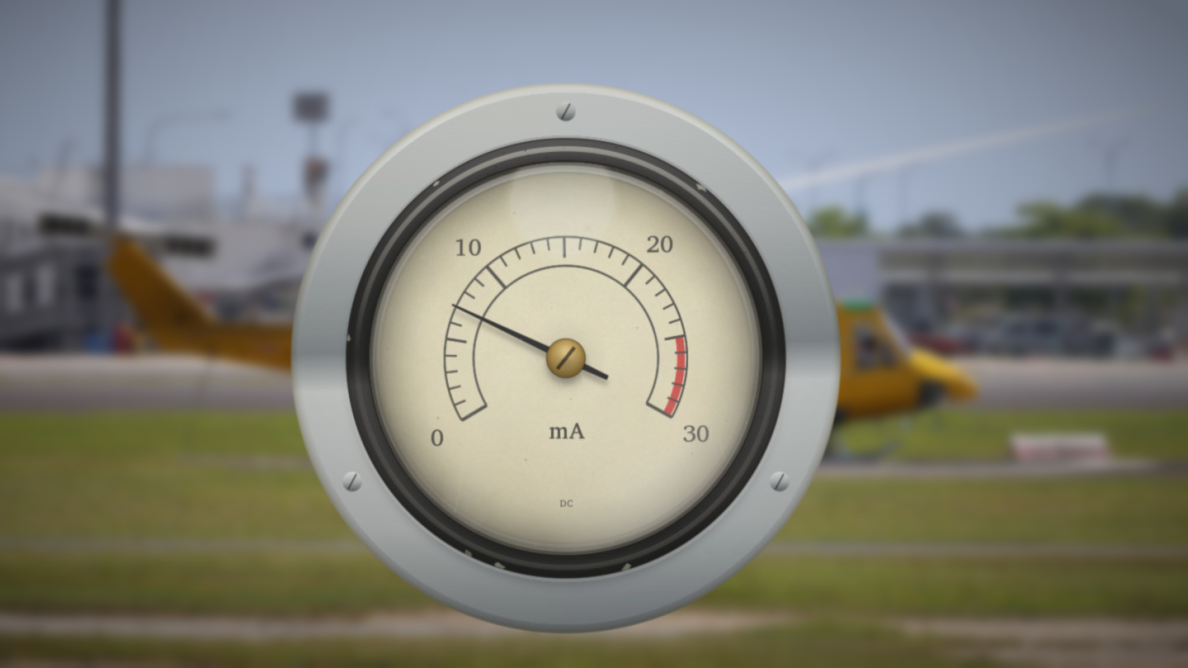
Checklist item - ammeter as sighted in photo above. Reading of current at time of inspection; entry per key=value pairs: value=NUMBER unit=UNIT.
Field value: value=7 unit=mA
